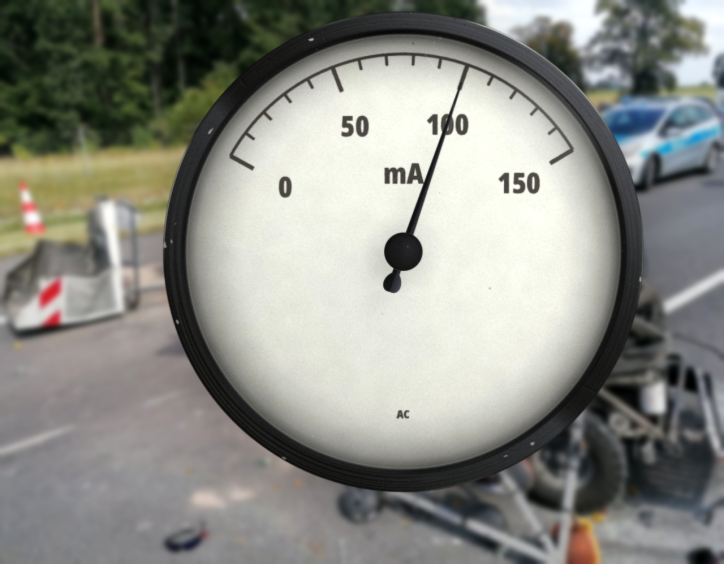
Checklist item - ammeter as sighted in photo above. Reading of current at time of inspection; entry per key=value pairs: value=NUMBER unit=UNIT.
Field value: value=100 unit=mA
